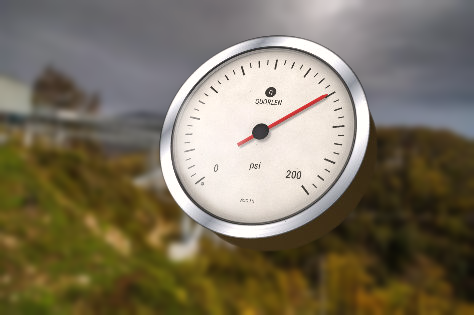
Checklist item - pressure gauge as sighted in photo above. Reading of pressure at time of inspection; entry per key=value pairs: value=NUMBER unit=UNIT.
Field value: value=140 unit=psi
